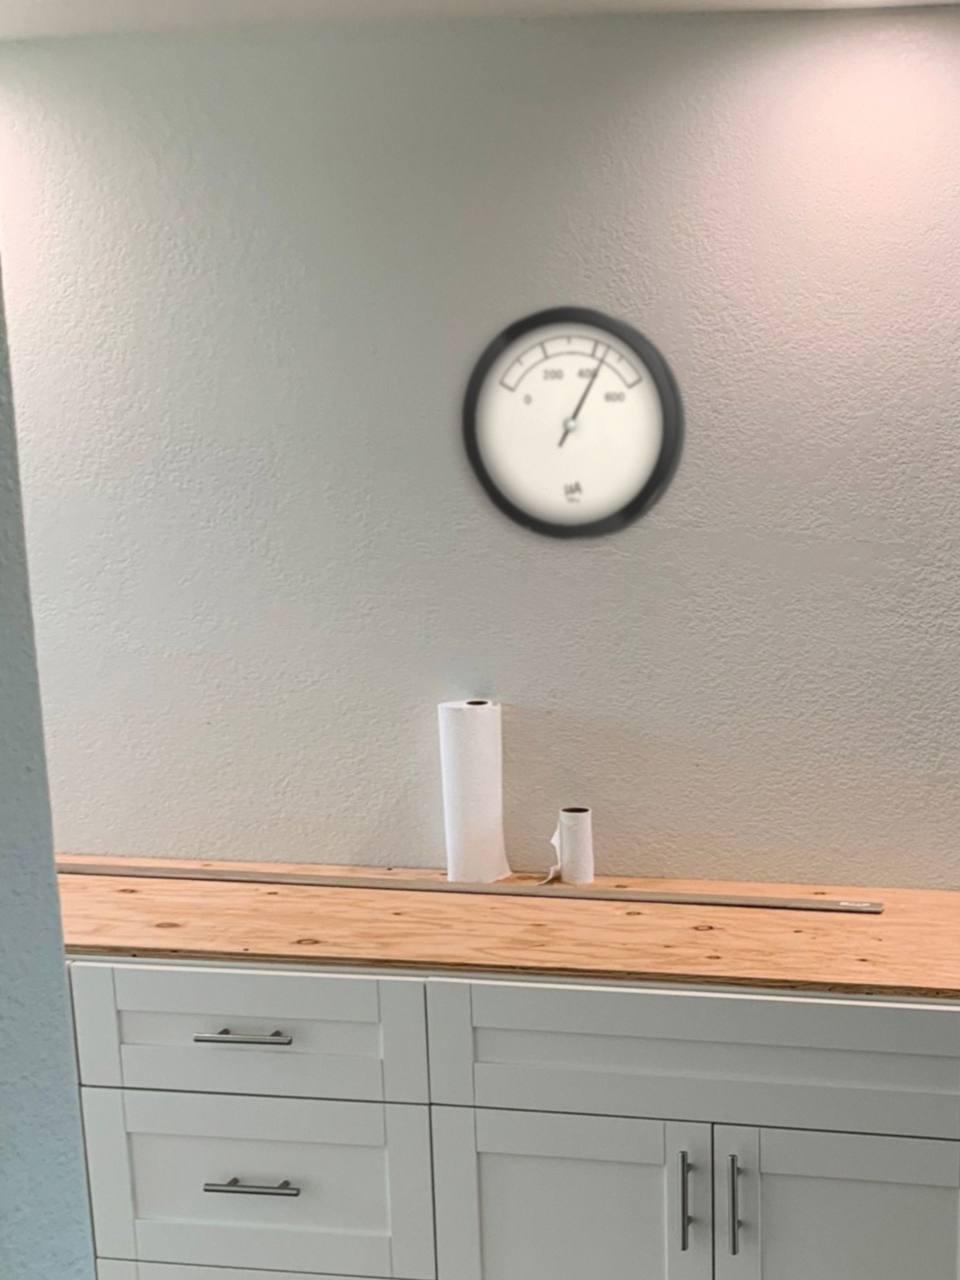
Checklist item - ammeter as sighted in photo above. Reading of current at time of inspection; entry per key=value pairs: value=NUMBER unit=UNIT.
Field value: value=450 unit=µA
